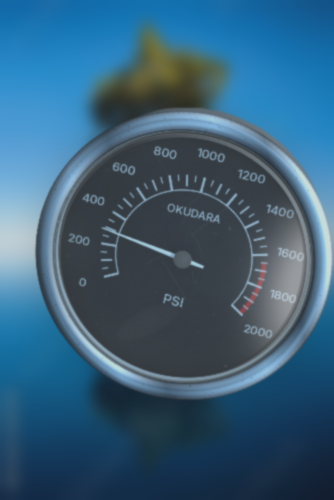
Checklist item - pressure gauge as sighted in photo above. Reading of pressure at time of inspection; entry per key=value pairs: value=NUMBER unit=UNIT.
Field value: value=300 unit=psi
